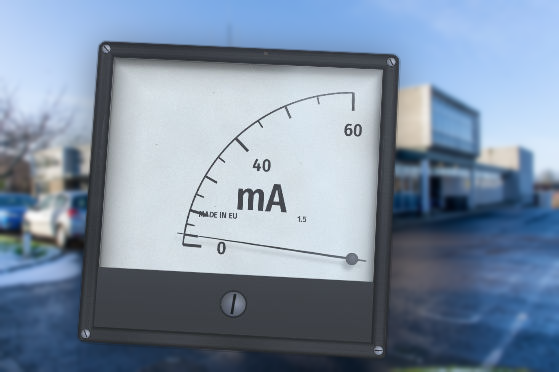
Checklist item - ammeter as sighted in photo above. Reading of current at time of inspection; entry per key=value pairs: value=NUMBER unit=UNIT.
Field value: value=10 unit=mA
